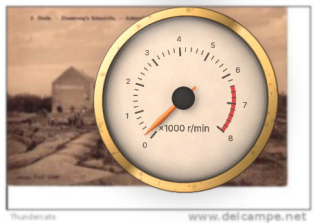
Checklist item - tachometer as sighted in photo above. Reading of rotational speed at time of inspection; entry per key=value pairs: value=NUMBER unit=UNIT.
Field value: value=200 unit=rpm
